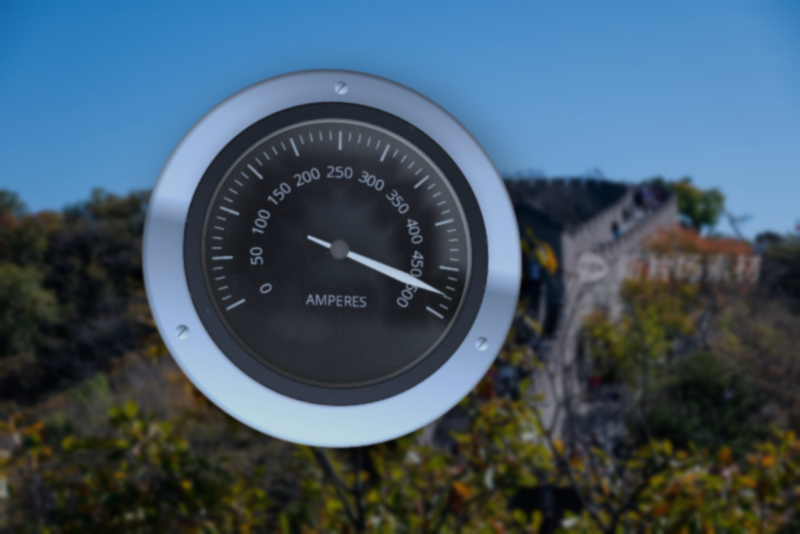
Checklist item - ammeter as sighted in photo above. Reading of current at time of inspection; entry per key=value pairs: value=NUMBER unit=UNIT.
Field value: value=480 unit=A
